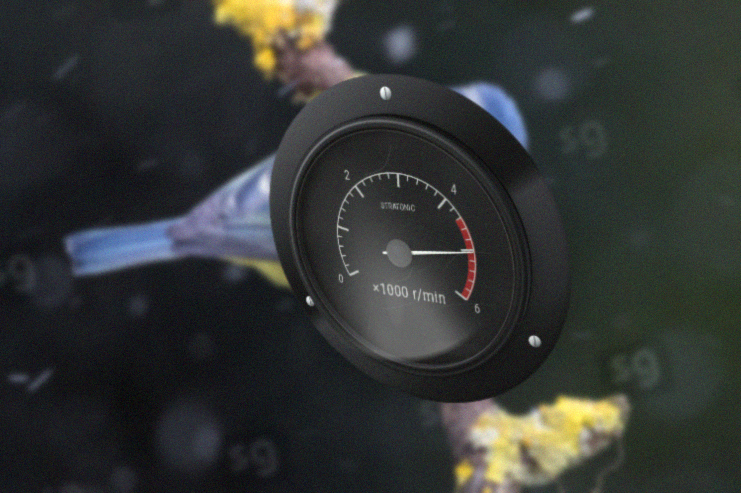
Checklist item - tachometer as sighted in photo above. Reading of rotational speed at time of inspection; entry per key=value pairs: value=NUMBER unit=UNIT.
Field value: value=5000 unit=rpm
